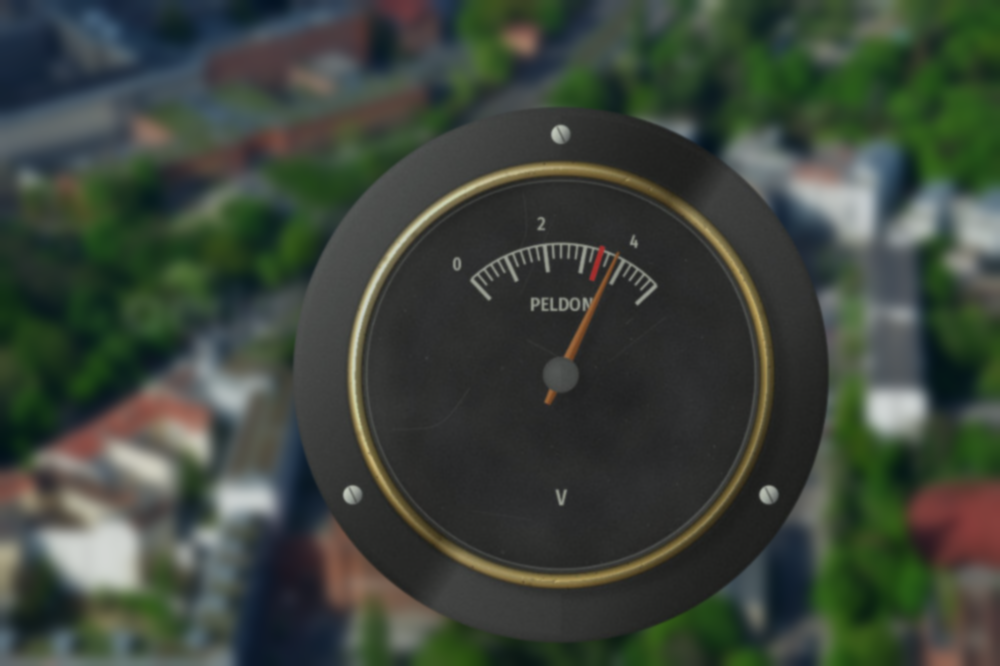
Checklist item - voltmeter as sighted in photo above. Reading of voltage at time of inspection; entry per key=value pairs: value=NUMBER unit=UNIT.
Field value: value=3.8 unit=V
